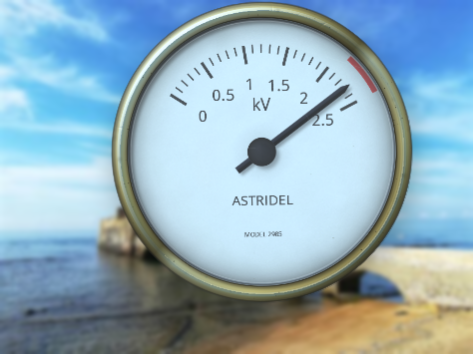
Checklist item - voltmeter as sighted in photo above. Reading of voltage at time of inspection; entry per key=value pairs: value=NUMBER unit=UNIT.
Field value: value=2.3 unit=kV
